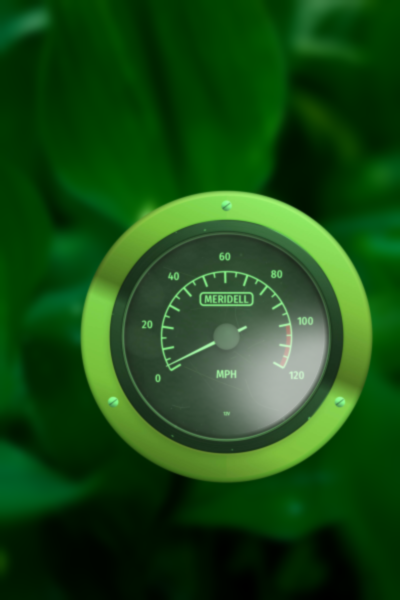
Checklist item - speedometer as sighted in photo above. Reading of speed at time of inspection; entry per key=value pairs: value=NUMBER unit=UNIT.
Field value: value=2.5 unit=mph
